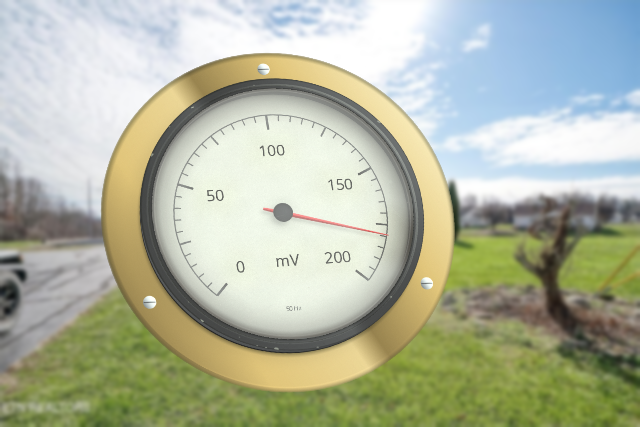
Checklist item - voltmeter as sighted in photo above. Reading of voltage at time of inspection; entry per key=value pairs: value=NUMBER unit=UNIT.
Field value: value=180 unit=mV
